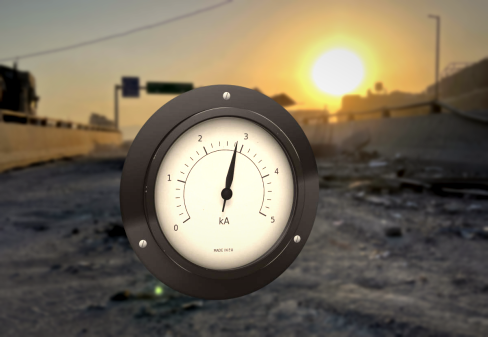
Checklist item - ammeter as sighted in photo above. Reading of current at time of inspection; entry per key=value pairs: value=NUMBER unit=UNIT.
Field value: value=2.8 unit=kA
